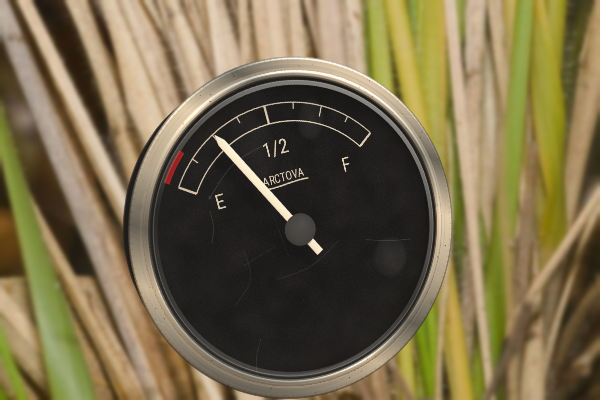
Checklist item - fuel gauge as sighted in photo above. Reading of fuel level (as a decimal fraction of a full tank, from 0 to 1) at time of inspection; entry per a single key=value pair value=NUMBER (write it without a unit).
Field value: value=0.25
